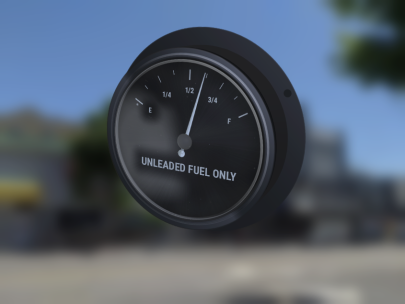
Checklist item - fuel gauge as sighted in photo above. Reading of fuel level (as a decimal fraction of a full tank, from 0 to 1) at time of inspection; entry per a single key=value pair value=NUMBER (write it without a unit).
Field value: value=0.625
